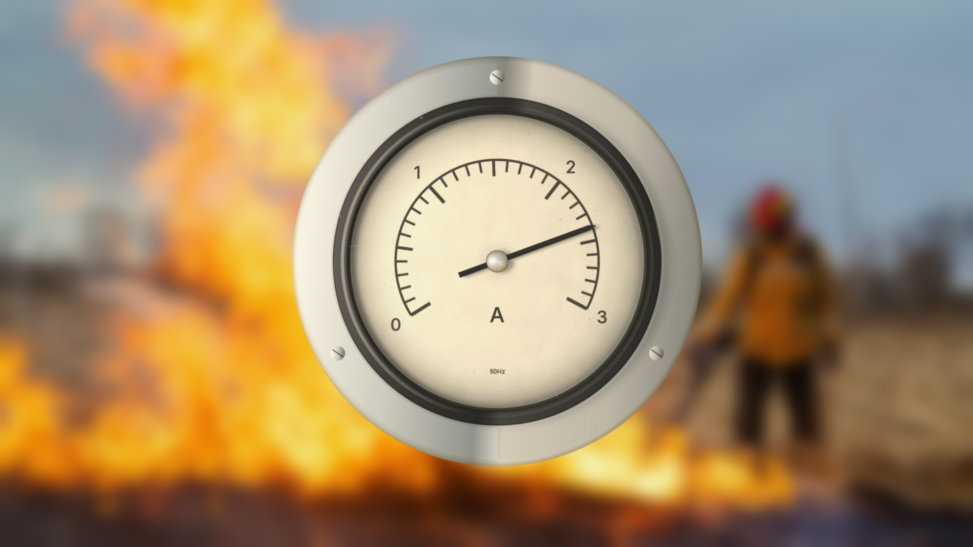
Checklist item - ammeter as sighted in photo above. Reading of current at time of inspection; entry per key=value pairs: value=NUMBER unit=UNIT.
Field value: value=2.4 unit=A
